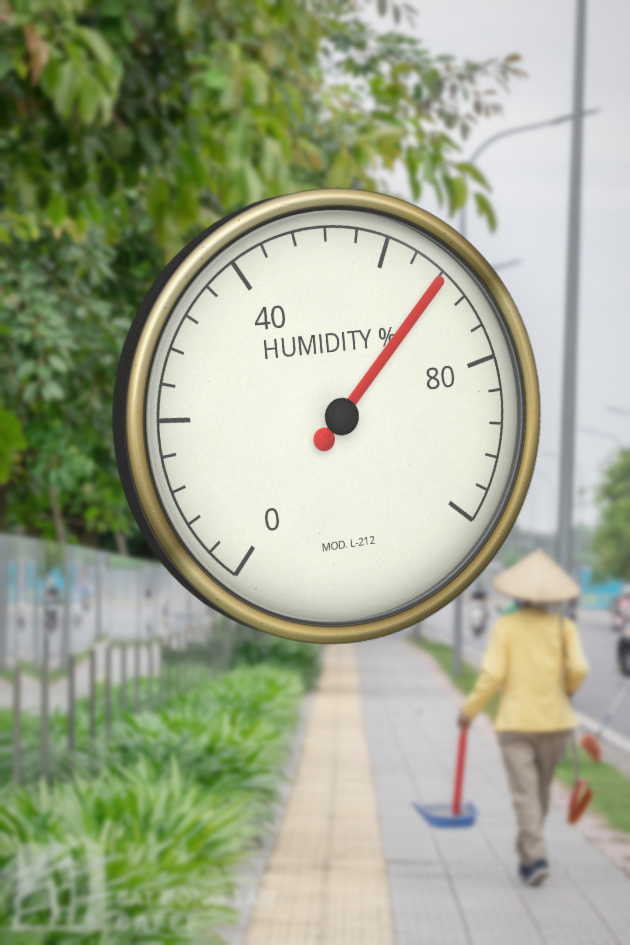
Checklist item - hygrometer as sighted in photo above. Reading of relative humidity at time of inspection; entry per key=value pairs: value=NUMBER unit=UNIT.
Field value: value=68 unit=%
